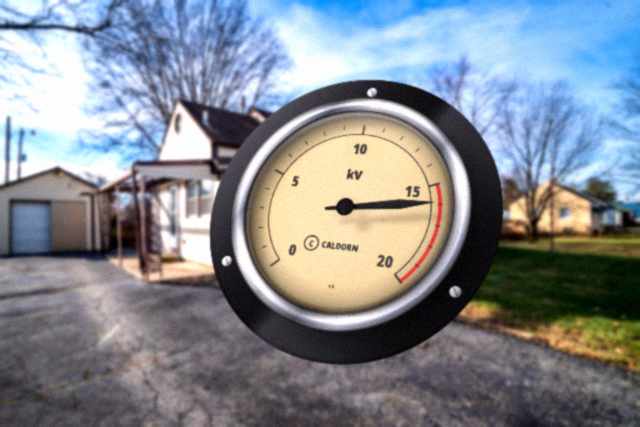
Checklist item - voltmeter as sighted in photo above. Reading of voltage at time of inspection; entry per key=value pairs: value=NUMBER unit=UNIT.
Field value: value=16 unit=kV
